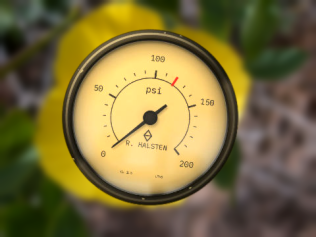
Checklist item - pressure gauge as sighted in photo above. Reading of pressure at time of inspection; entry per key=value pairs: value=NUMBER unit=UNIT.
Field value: value=0 unit=psi
